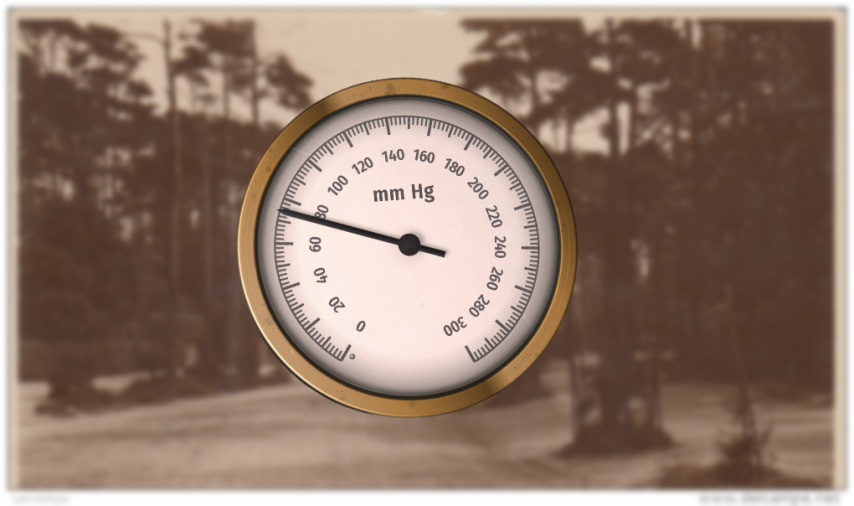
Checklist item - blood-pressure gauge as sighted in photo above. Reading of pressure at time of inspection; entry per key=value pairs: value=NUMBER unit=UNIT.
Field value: value=74 unit=mmHg
